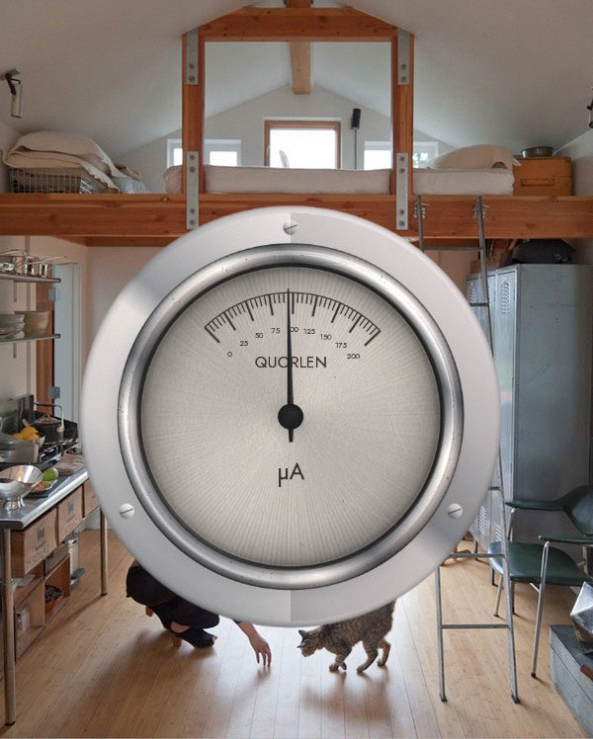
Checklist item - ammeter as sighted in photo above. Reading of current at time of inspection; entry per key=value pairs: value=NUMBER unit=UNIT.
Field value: value=95 unit=µA
